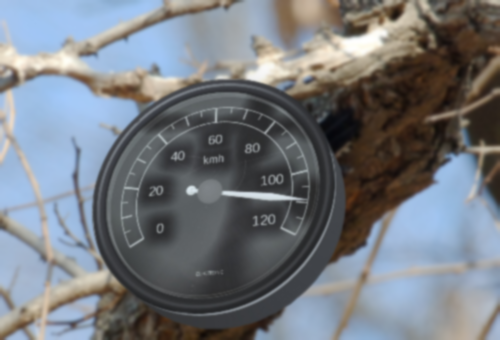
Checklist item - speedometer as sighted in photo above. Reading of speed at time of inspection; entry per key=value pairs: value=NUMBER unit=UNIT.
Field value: value=110 unit=km/h
